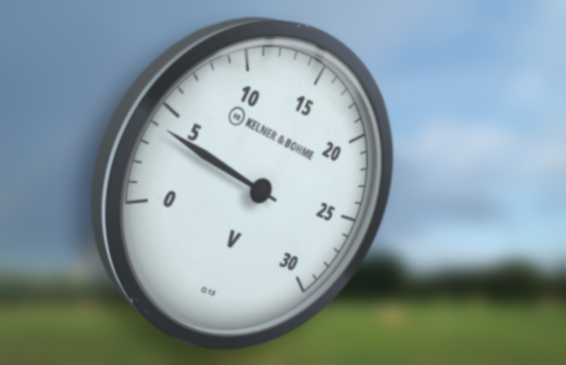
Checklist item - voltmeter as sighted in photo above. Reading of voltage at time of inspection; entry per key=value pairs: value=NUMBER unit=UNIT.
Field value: value=4 unit=V
